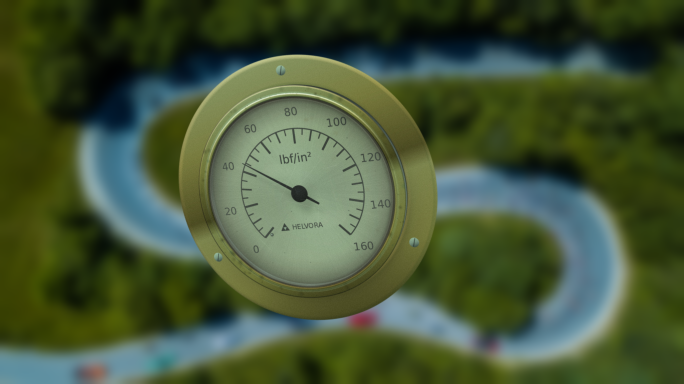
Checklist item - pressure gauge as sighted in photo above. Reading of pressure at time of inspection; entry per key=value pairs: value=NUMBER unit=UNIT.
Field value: value=45 unit=psi
